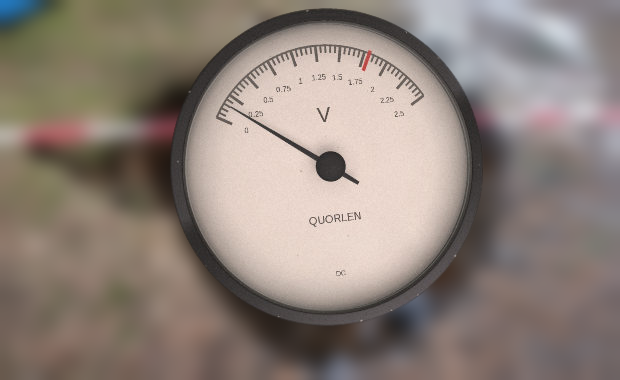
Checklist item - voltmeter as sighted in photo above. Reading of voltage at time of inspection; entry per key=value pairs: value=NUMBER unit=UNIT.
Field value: value=0.15 unit=V
